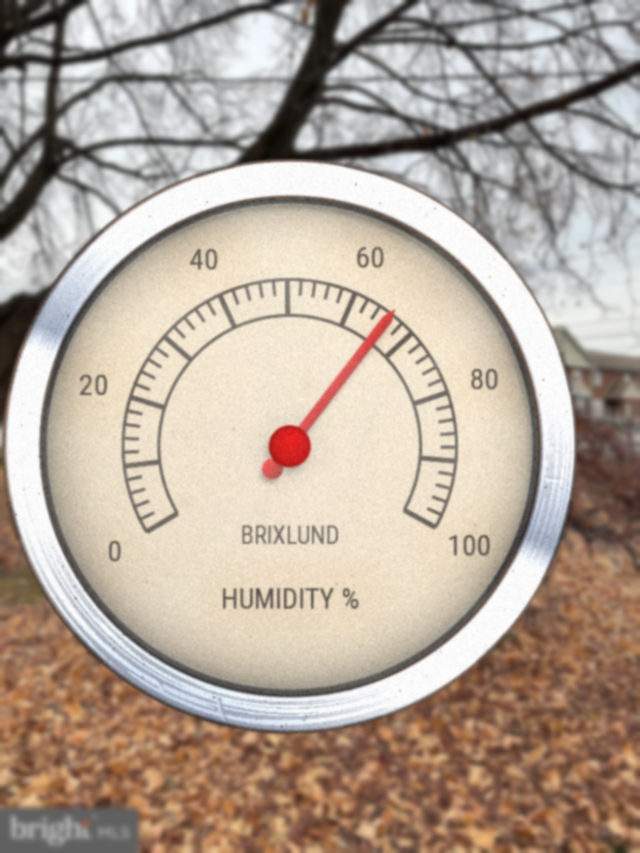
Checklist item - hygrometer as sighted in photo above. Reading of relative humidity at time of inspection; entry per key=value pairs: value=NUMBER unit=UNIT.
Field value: value=66 unit=%
